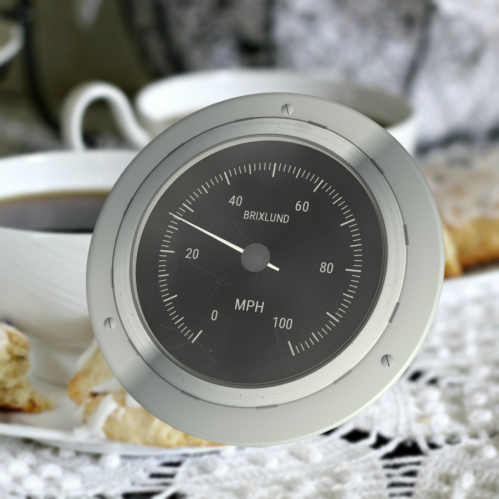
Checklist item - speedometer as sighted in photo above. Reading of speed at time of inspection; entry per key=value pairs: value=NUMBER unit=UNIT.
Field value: value=27 unit=mph
